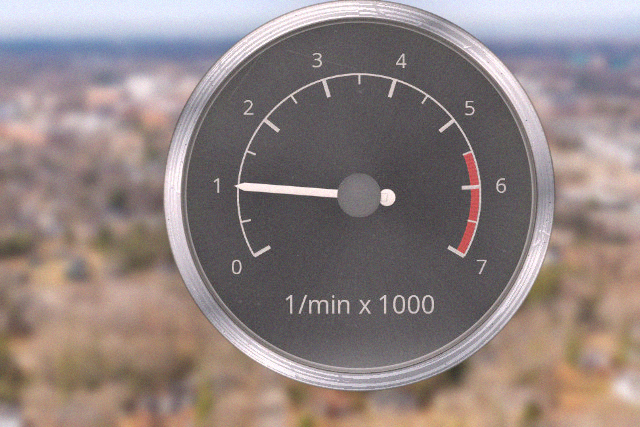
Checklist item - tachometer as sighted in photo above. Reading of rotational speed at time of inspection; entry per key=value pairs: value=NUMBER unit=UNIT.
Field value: value=1000 unit=rpm
